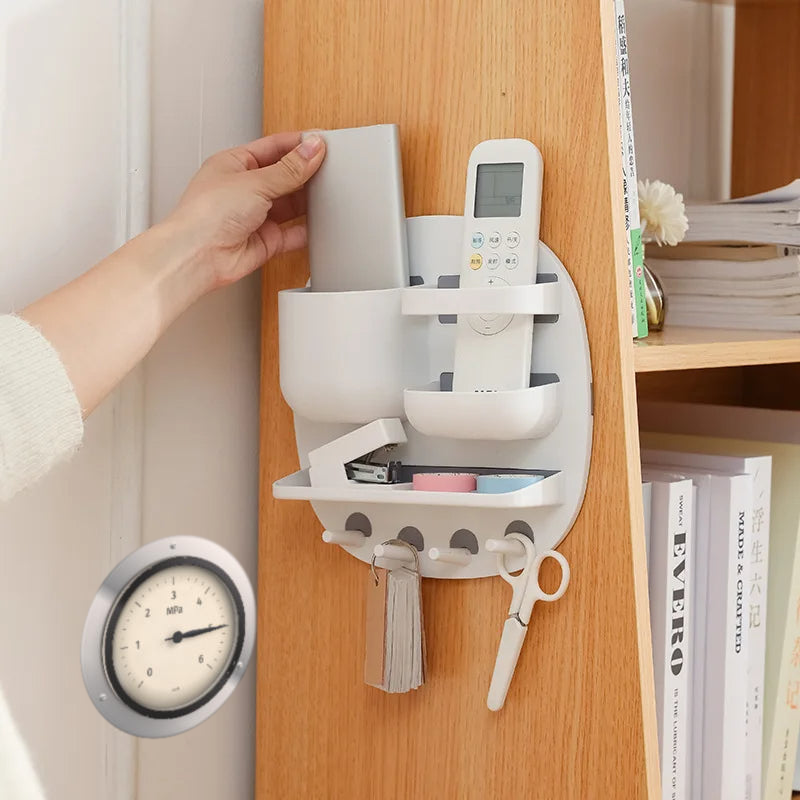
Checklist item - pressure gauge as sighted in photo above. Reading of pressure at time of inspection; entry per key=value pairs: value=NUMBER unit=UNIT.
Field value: value=5 unit=MPa
